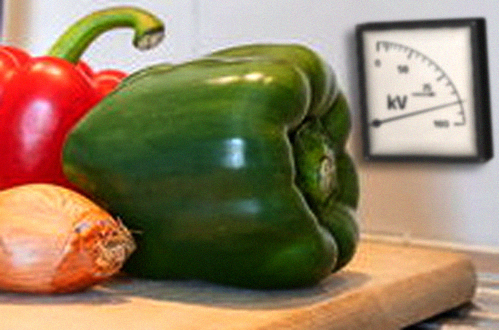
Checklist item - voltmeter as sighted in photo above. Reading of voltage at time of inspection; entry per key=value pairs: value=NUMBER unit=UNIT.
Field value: value=90 unit=kV
